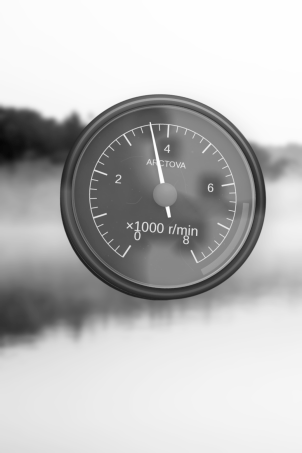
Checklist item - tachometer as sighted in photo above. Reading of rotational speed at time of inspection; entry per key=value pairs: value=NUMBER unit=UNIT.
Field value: value=3600 unit=rpm
